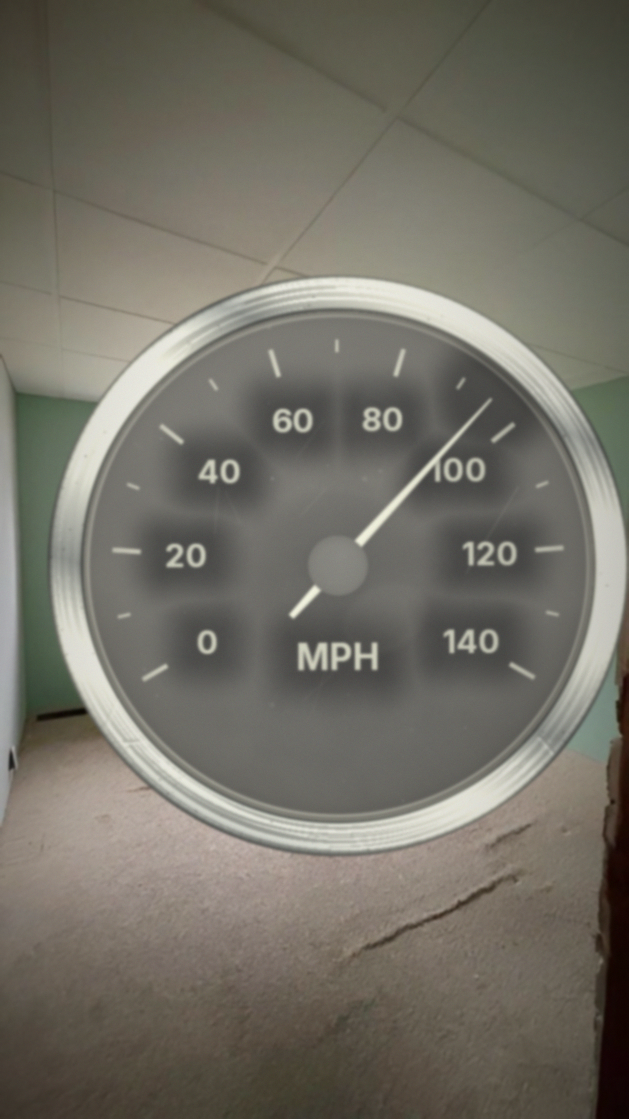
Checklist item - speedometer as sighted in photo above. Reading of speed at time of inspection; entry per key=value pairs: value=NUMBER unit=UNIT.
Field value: value=95 unit=mph
